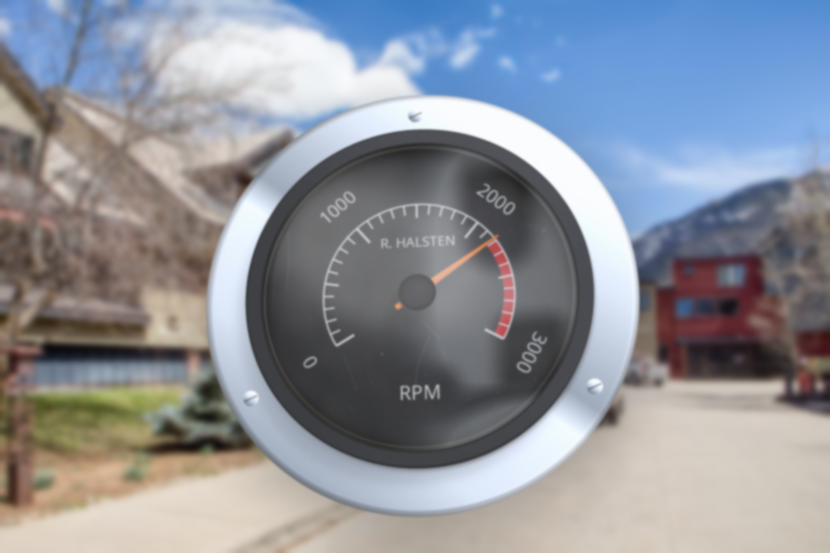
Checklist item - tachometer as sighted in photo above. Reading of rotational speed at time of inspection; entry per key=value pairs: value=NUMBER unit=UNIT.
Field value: value=2200 unit=rpm
